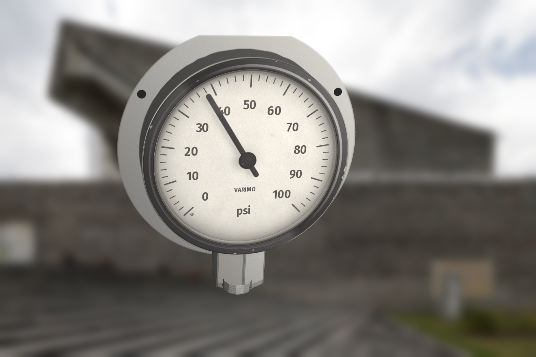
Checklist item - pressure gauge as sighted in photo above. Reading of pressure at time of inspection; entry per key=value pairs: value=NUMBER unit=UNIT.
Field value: value=38 unit=psi
